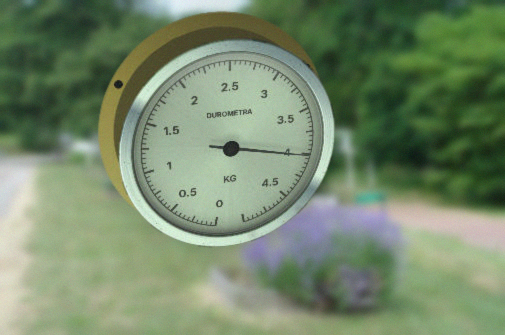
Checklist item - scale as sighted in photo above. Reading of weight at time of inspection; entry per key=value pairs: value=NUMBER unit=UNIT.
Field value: value=4 unit=kg
